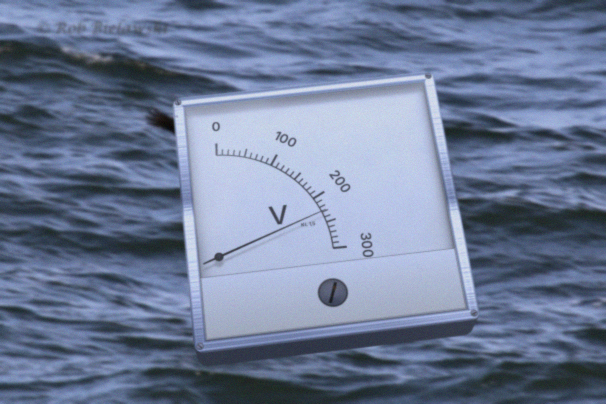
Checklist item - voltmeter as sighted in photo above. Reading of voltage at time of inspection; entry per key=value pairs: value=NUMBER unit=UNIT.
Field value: value=230 unit=V
